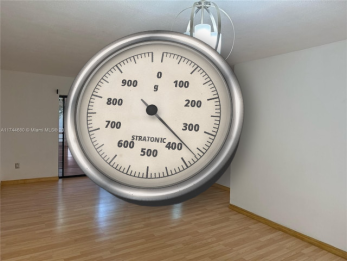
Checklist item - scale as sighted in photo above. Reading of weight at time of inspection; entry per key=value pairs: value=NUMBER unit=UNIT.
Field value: value=370 unit=g
